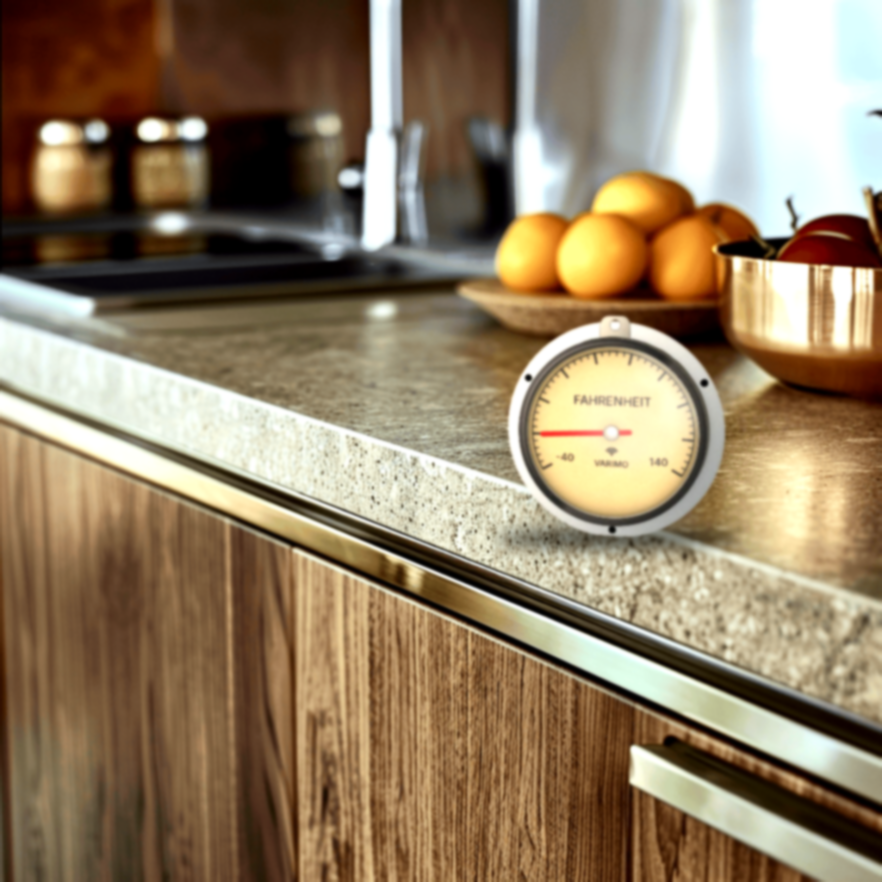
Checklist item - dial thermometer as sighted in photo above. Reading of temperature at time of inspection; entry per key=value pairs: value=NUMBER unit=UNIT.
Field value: value=-20 unit=°F
